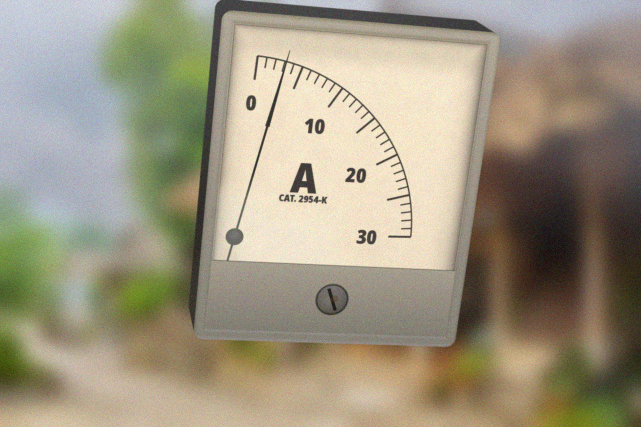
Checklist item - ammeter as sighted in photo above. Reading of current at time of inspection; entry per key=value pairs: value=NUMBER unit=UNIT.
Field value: value=3 unit=A
